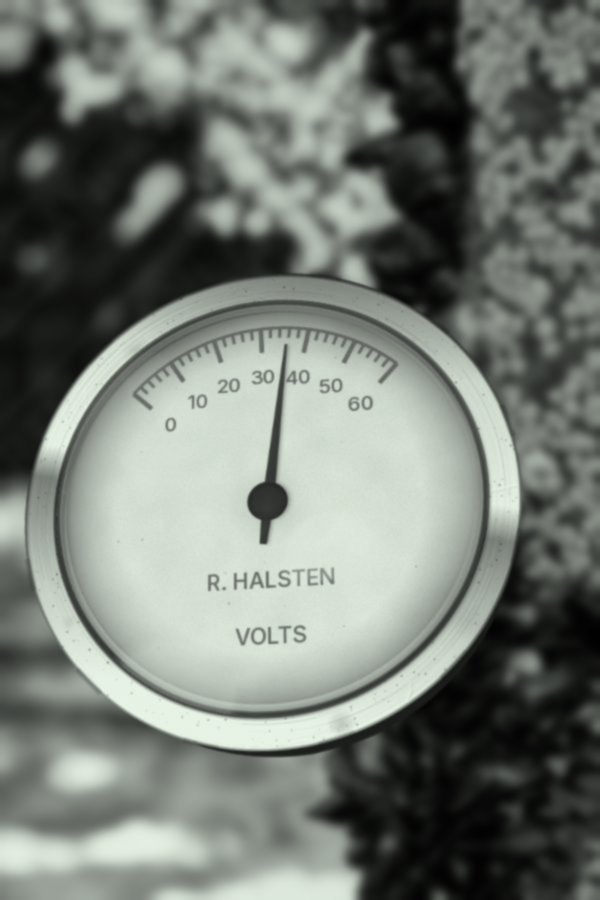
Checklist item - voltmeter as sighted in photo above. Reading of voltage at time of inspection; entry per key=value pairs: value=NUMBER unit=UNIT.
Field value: value=36 unit=V
